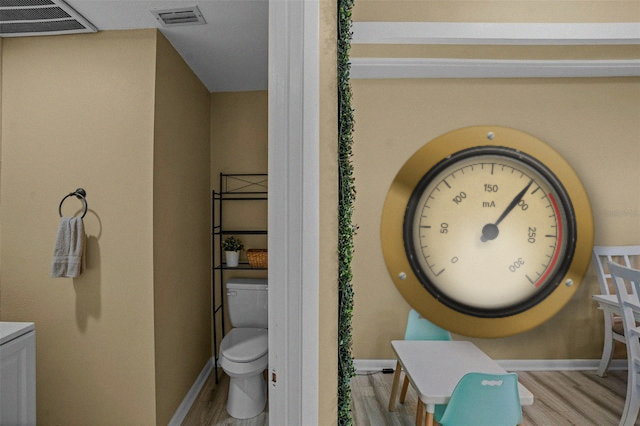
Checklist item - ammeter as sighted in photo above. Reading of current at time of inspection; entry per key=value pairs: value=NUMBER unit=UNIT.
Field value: value=190 unit=mA
